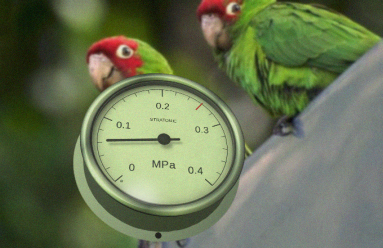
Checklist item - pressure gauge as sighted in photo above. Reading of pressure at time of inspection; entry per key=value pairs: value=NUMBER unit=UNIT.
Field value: value=0.06 unit=MPa
